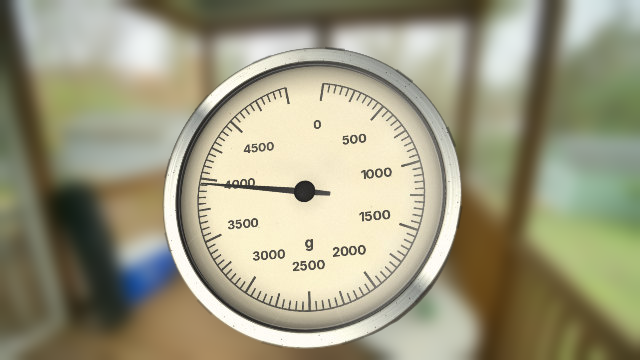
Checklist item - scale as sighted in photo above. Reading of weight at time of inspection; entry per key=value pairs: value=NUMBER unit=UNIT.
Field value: value=3950 unit=g
